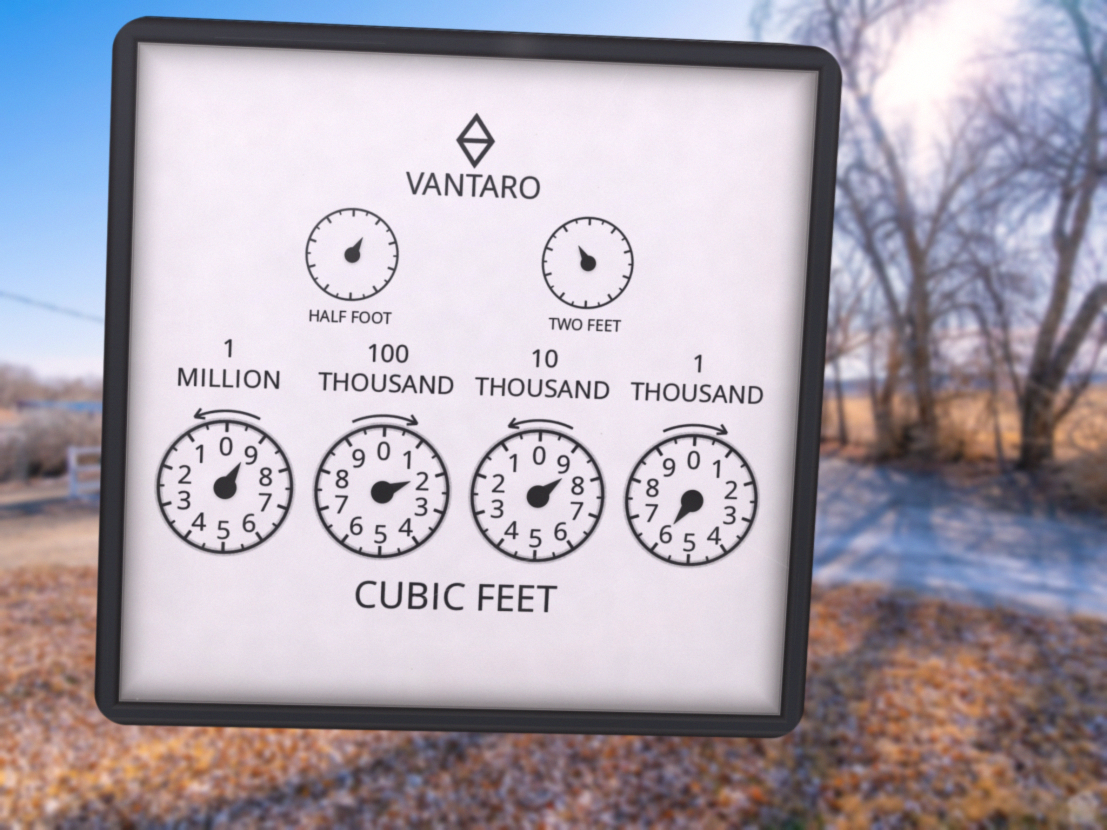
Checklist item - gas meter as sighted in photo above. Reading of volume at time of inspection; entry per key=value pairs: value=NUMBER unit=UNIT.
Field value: value=918600 unit=ft³
